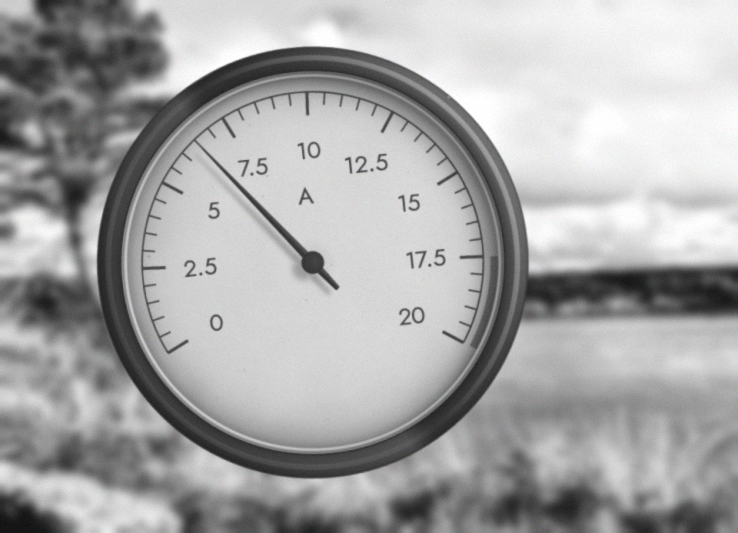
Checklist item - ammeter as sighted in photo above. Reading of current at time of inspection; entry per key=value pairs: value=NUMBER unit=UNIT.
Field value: value=6.5 unit=A
